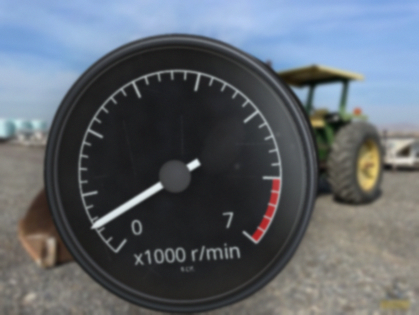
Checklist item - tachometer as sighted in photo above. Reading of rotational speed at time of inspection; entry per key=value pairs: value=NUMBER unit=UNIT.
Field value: value=500 unit=rpm
